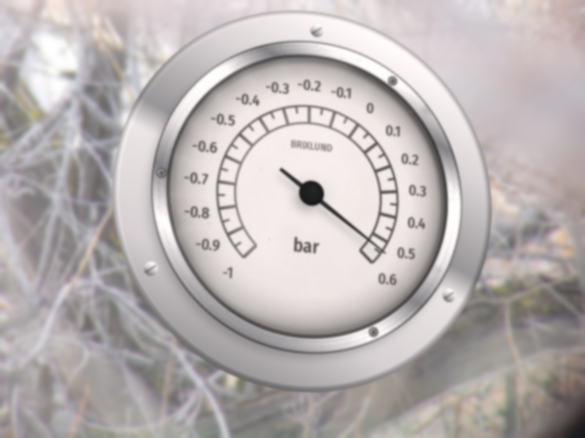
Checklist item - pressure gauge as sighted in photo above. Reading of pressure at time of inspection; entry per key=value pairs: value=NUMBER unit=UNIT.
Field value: value=0.55 unit=bar
